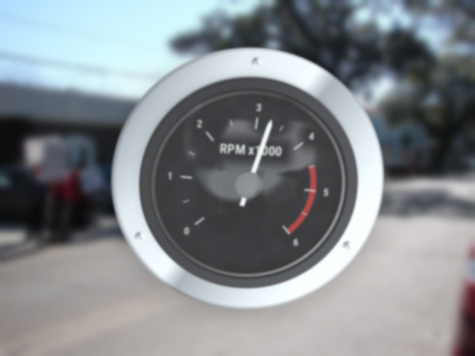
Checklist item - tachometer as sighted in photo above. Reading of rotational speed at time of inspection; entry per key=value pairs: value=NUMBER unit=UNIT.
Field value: value=3250 unit=rpm
